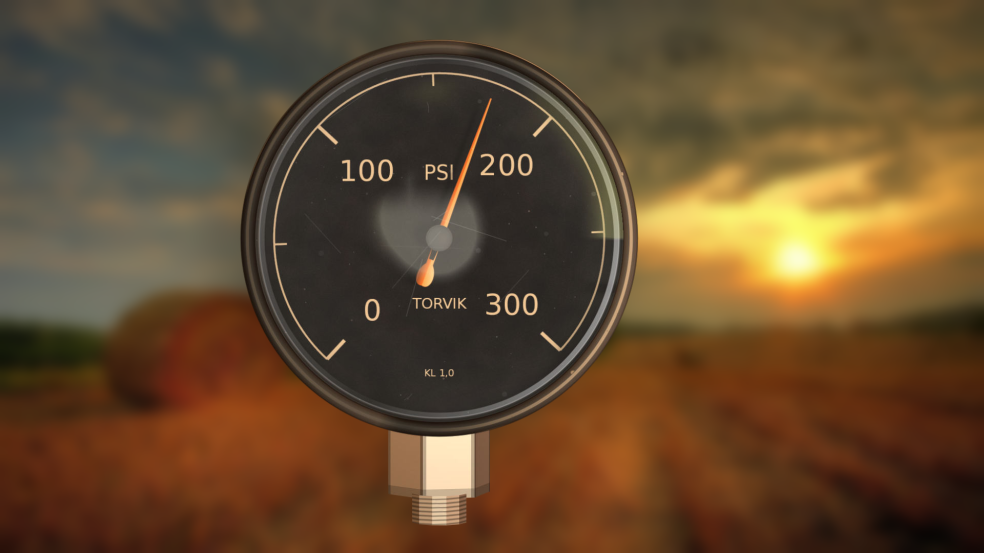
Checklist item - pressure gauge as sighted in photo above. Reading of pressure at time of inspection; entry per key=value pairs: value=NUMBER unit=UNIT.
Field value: value=175 unit=psi
